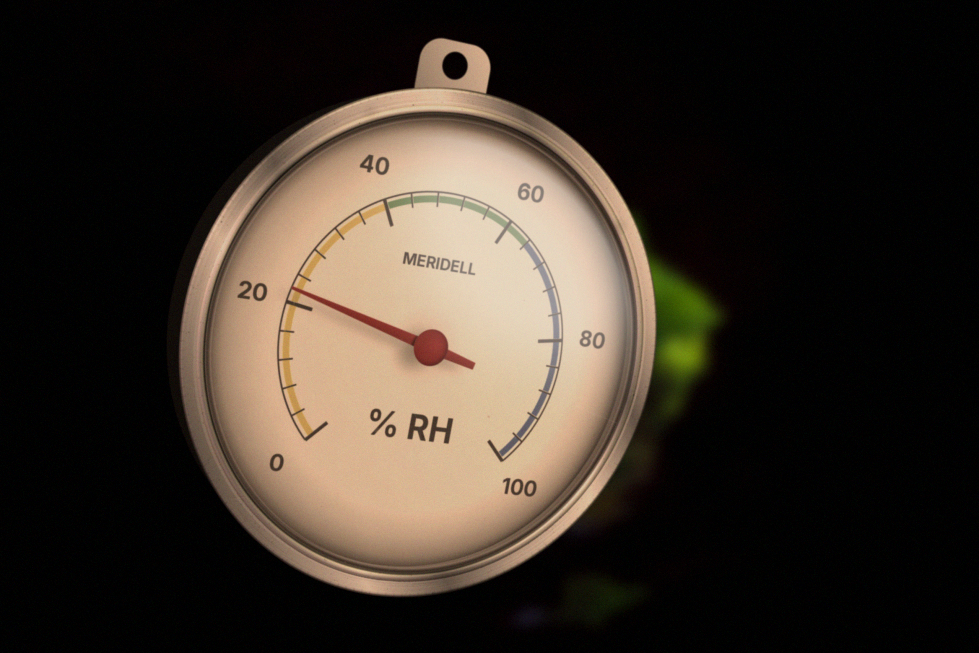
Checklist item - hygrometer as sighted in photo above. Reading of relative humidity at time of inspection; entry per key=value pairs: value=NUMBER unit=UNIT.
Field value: value=22 unit=%
